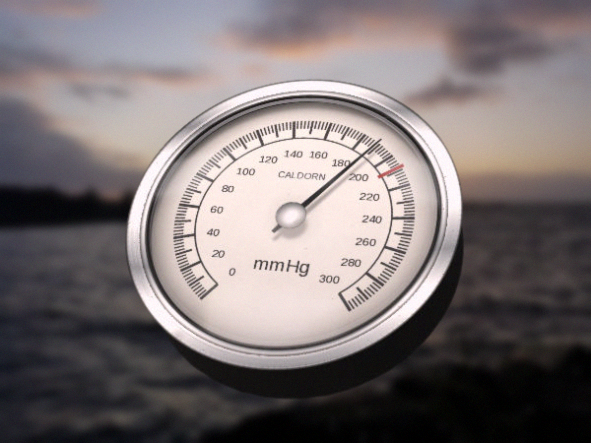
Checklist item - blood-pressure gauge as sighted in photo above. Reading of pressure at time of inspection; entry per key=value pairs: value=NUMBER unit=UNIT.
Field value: value=190 unit=mmHg
